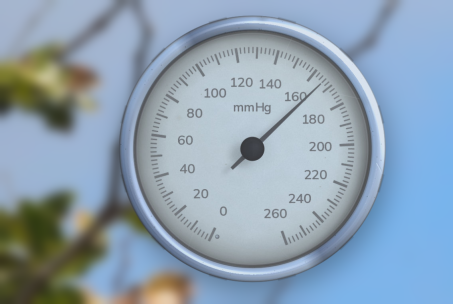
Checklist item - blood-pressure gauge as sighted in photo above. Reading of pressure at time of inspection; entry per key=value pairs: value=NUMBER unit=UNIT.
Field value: value=166 unit=mmHg
